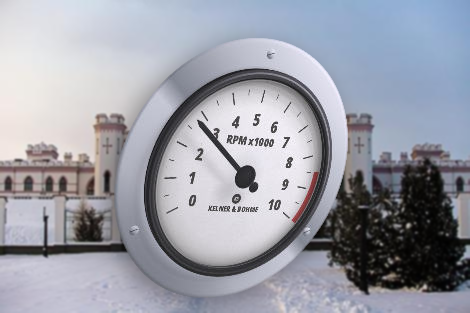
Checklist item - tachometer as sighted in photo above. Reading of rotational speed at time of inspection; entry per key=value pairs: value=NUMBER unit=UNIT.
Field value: value=2750 unit=rpm
